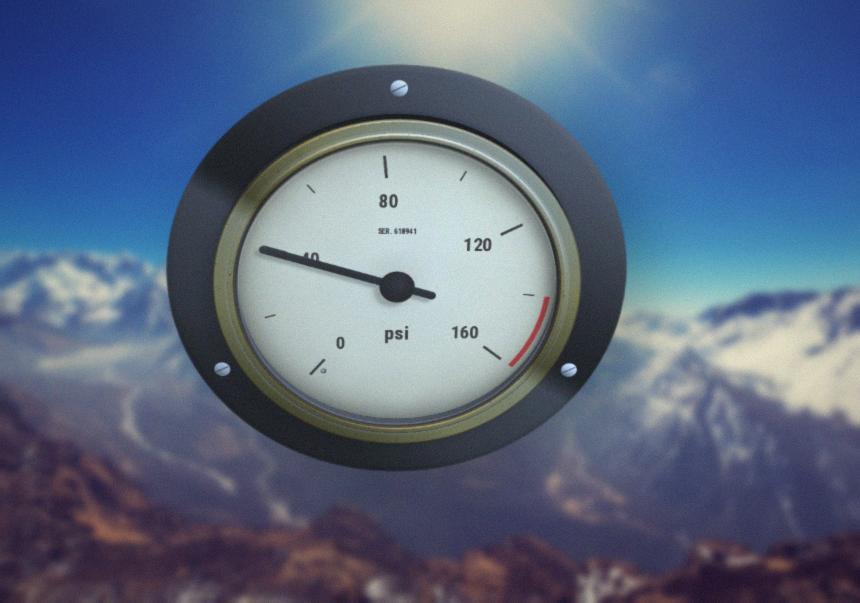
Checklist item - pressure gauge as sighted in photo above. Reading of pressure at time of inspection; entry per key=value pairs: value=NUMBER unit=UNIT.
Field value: value=40 unit=psi
